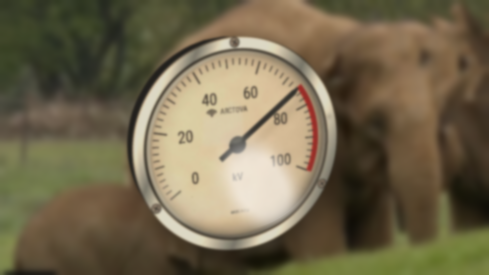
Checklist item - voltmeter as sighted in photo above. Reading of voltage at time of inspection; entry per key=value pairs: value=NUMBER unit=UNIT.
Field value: value=74 unit=kV
